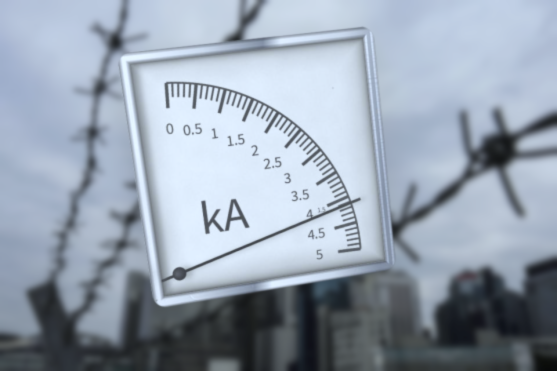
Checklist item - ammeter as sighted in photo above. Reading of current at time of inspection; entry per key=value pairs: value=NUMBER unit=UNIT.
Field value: value=4.1 unit=kA
